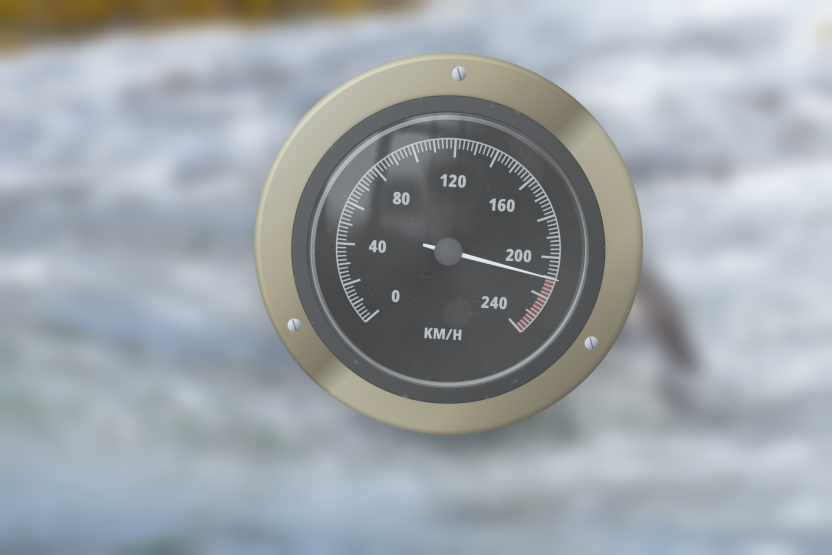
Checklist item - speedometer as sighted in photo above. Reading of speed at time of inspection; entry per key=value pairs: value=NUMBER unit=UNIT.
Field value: value=210 unit=km/h
